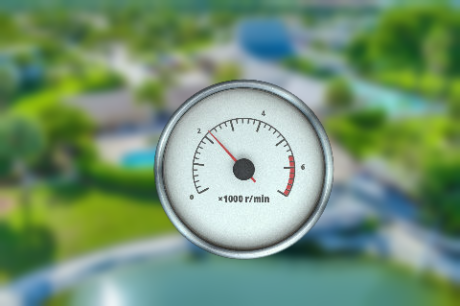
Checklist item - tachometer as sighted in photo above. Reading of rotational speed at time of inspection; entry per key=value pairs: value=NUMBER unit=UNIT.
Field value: value=2200 unit=rpm
